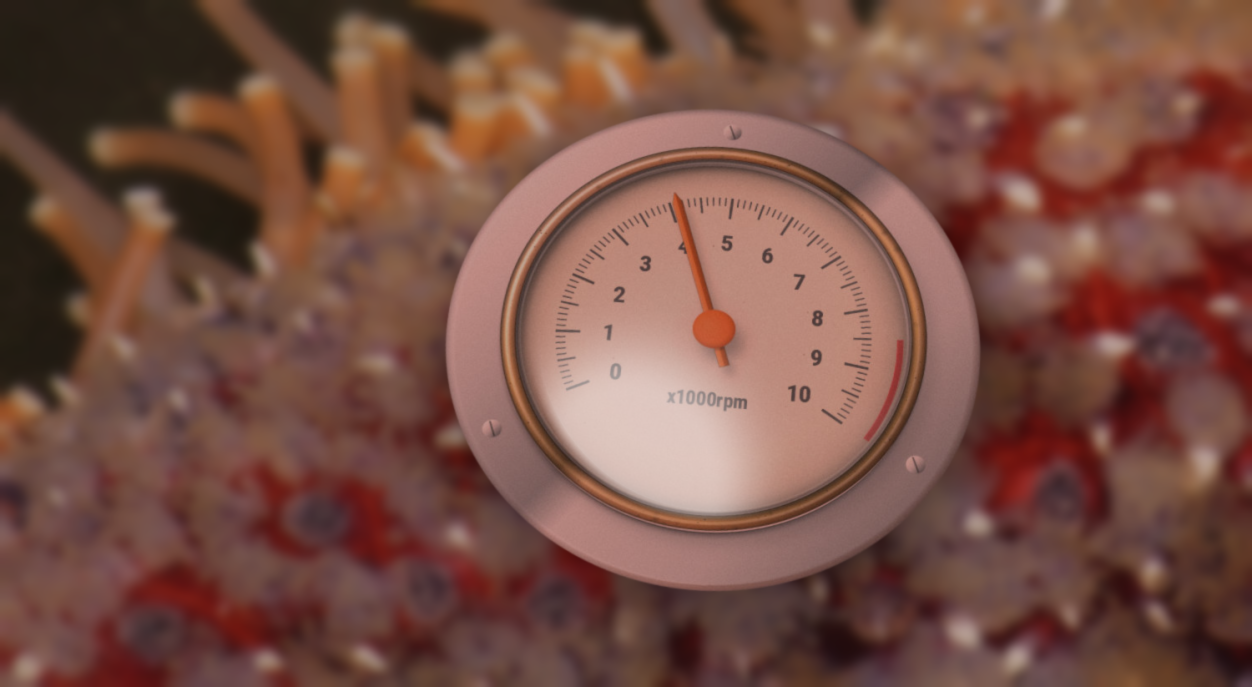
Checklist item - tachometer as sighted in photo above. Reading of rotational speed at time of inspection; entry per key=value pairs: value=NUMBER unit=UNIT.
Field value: value=4100 unit=rpm
